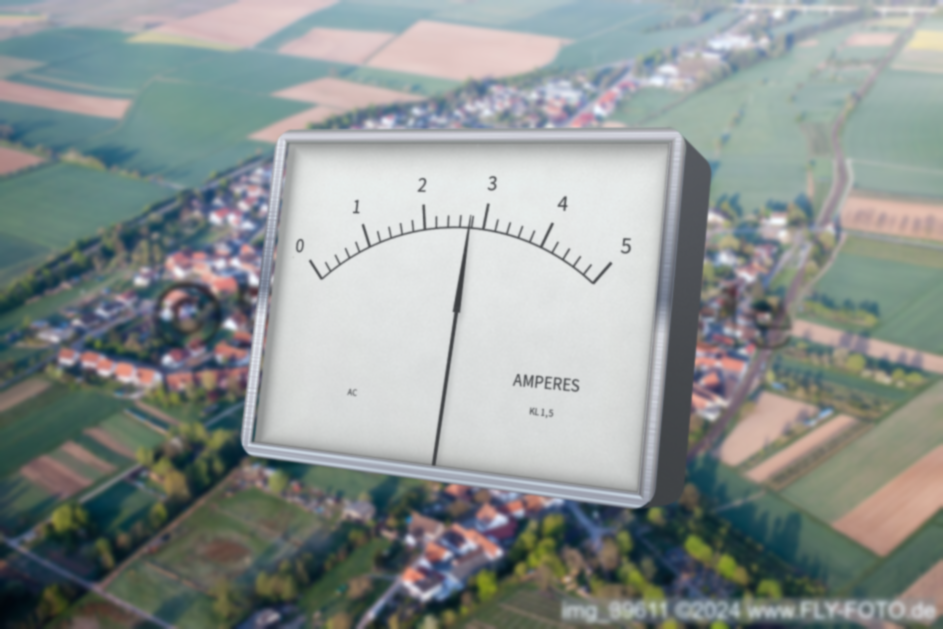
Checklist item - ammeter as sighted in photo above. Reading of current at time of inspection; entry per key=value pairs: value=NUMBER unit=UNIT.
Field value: value=2.8 unit=A
